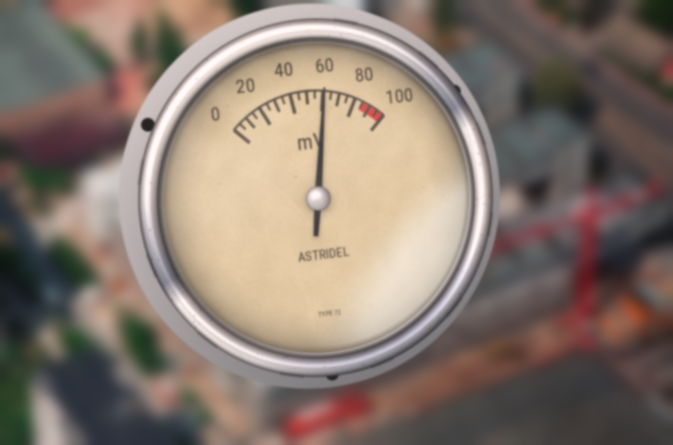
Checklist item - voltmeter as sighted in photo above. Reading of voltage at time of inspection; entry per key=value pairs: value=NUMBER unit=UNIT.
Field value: value=60 unit=mV
